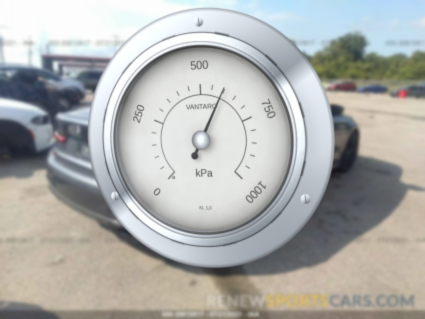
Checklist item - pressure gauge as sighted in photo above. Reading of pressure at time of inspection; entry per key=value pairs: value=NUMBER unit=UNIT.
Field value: value=600 unit=kPa
